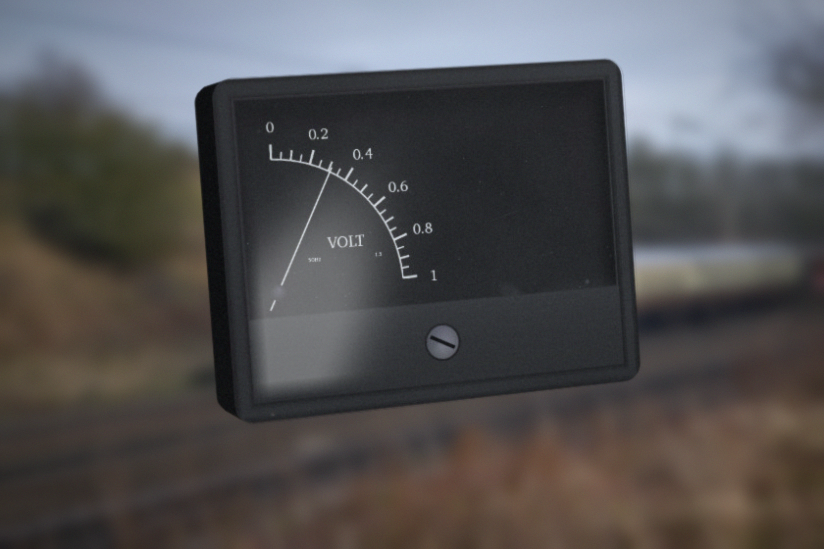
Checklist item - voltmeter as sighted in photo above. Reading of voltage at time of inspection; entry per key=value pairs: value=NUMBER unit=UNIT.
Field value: value=0.3 unit=V
